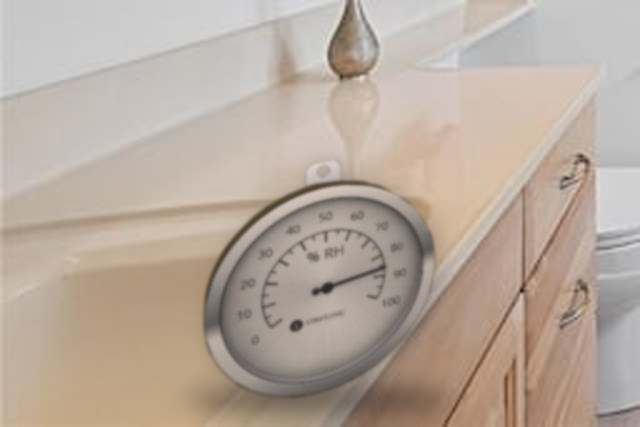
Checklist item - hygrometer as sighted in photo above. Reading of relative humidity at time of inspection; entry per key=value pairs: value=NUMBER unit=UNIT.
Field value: value=85 unit=%
